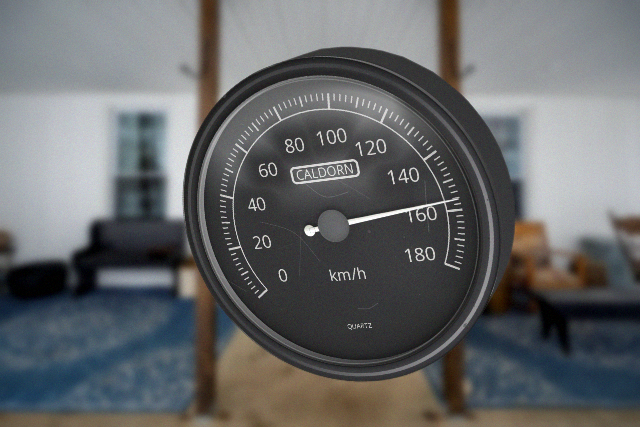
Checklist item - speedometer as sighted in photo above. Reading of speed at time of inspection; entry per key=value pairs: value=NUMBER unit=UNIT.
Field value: value=156 unit=km/h
